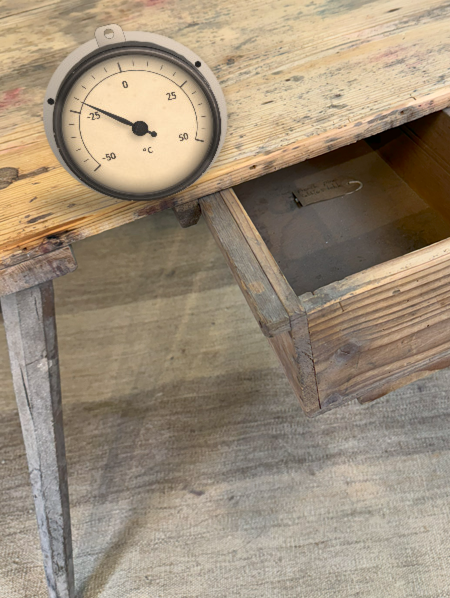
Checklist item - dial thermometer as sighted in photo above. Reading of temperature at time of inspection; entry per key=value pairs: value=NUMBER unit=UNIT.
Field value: value=-20 unit=°C
